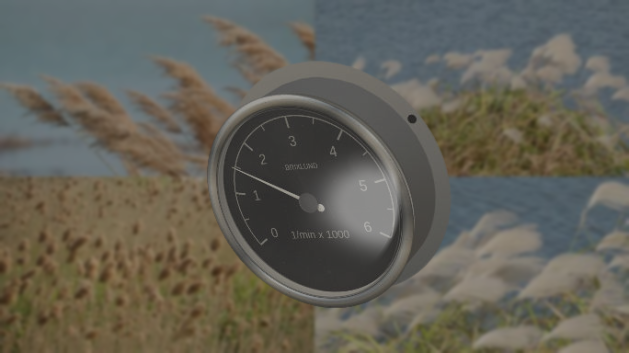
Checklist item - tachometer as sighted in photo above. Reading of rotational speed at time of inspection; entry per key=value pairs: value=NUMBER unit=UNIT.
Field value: value=1500 unit=rpm
